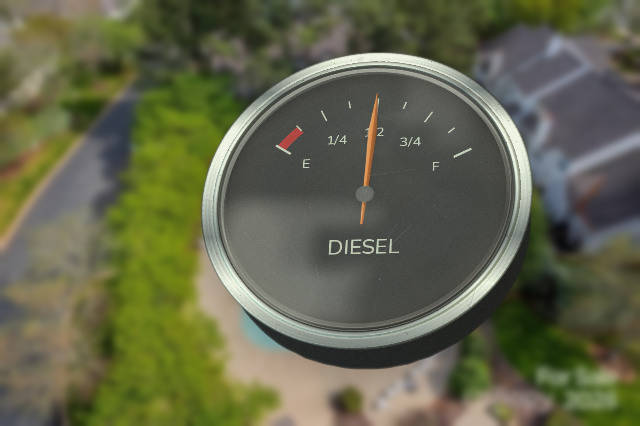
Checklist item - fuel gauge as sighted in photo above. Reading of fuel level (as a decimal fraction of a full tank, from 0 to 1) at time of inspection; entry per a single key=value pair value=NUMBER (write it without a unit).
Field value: value=0.5
